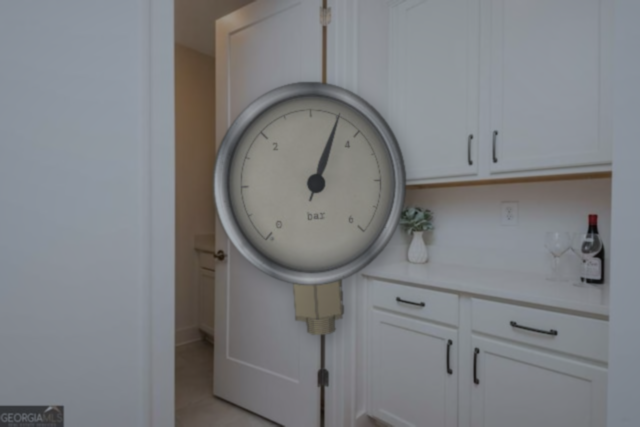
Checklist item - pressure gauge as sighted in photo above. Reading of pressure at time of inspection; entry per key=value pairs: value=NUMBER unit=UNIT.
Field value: value=3.5 unit=bar
